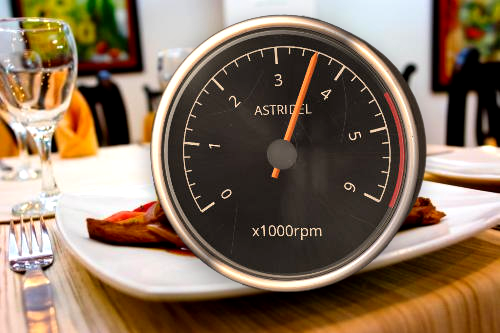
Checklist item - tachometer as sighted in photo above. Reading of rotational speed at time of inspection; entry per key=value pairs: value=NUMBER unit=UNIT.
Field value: value=3600 unit=rpm
